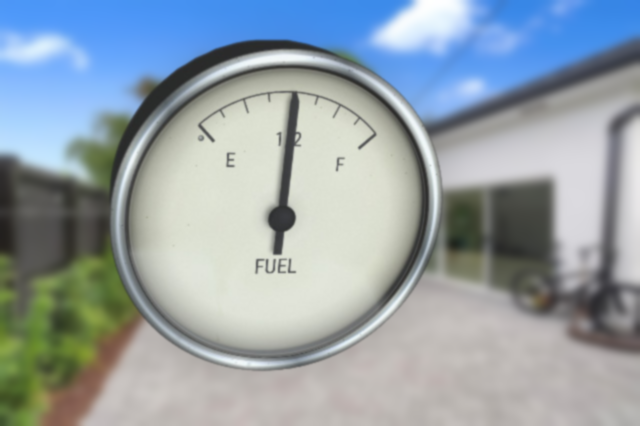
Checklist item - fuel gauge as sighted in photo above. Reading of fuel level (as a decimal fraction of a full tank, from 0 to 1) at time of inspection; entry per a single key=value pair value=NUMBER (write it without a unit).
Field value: value=0.5
